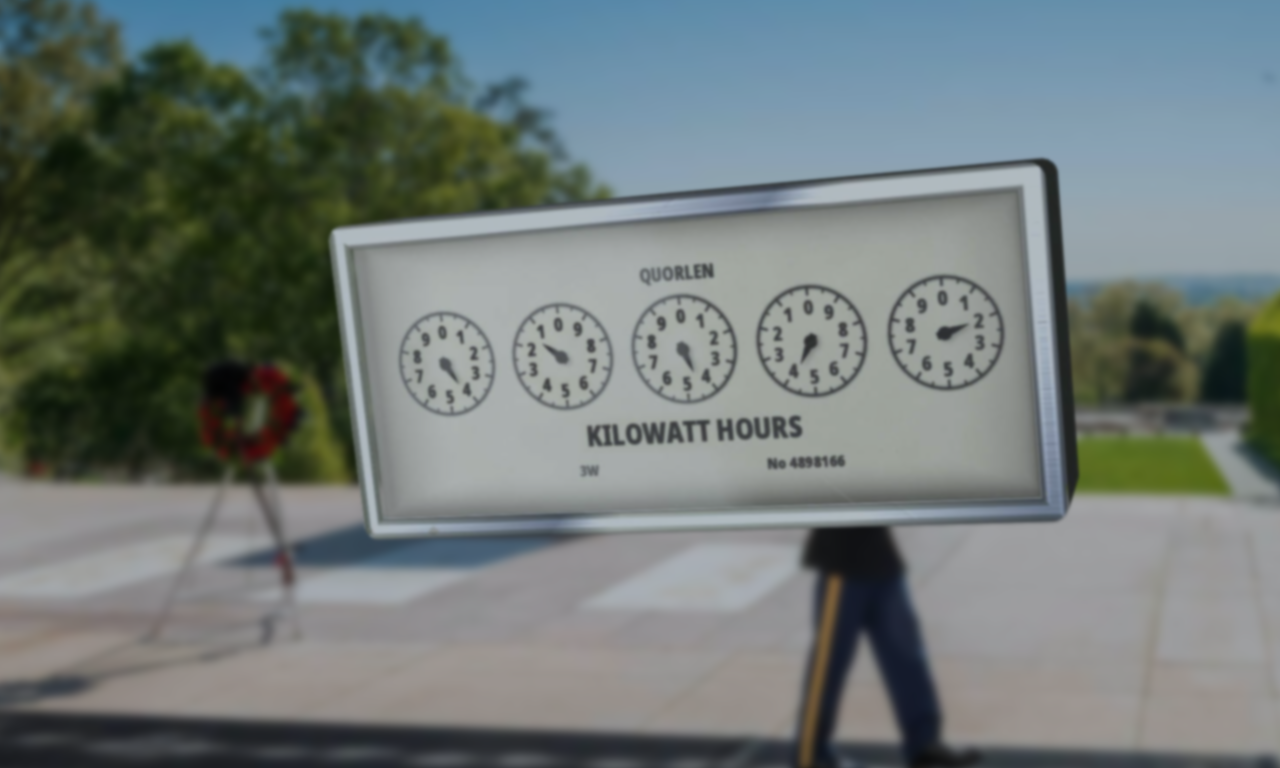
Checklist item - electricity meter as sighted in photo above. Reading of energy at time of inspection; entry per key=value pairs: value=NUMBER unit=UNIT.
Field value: value=41442 unit=kWh
